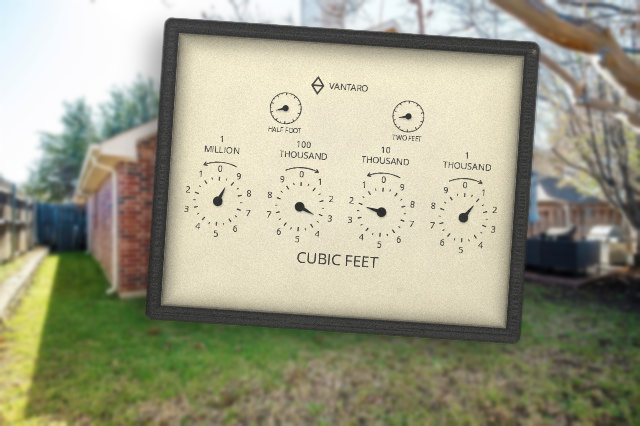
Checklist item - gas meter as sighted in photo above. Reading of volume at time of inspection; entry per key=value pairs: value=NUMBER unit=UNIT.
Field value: value=932100 unit=ft³
